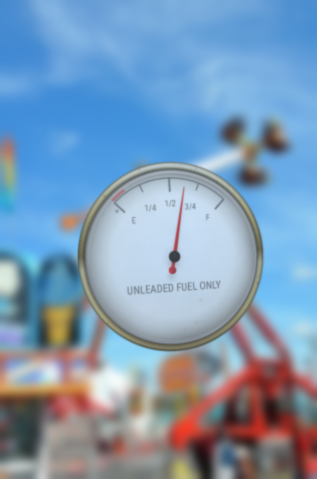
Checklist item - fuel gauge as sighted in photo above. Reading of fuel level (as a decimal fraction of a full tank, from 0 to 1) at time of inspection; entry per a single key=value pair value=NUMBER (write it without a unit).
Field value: value=0.625
